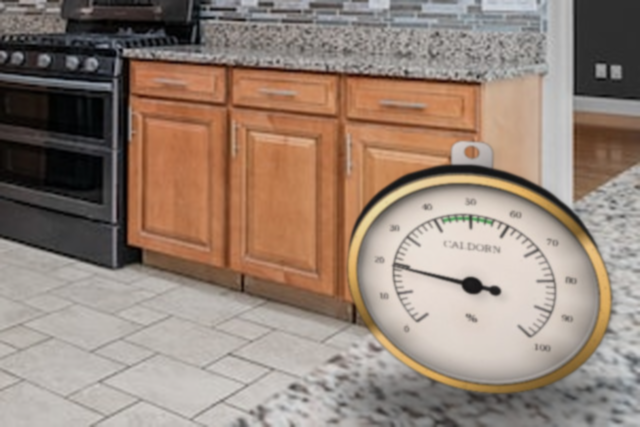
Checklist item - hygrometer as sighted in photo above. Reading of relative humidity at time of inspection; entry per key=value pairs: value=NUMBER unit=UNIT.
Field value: value=20 unit=%
